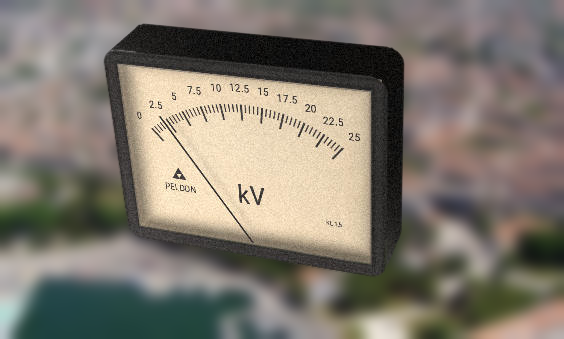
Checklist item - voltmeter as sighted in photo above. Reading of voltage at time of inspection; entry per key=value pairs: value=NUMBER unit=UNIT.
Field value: value=2.5 unit=kV
